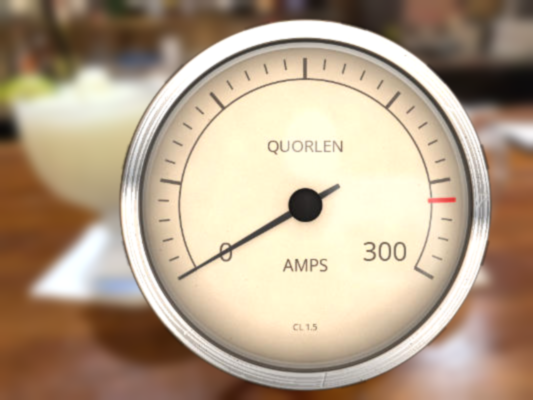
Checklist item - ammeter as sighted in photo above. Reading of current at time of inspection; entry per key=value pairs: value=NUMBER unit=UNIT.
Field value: value=0 unit=A
